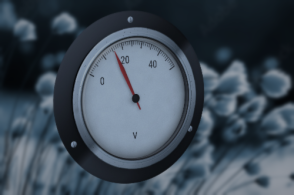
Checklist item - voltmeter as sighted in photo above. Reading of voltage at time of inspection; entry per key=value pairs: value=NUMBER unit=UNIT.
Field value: value=15 unit=V
